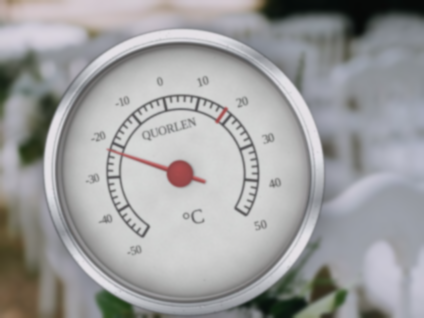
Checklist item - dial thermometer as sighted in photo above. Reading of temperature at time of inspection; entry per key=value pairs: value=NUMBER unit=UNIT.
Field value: value=-22 unit=°C
